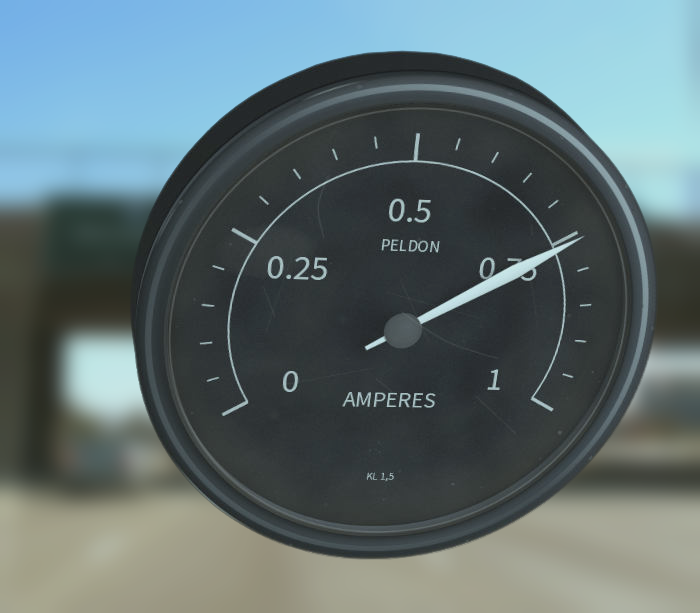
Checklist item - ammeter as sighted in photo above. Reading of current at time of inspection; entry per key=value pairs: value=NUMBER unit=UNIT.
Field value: value=0.75 unit=A
